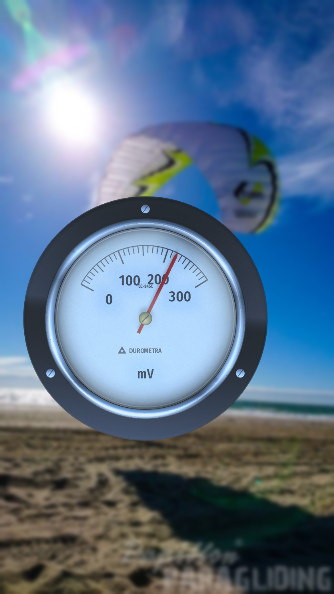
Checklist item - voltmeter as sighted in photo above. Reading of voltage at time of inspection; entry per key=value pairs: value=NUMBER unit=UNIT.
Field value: value=220 unit=mV
